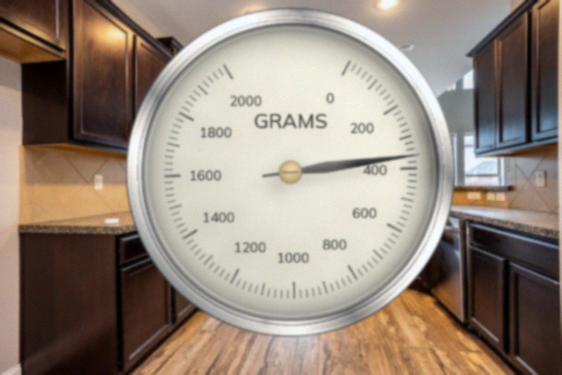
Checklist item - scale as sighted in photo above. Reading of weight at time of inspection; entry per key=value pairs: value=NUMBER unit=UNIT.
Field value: value=360 unit=g
